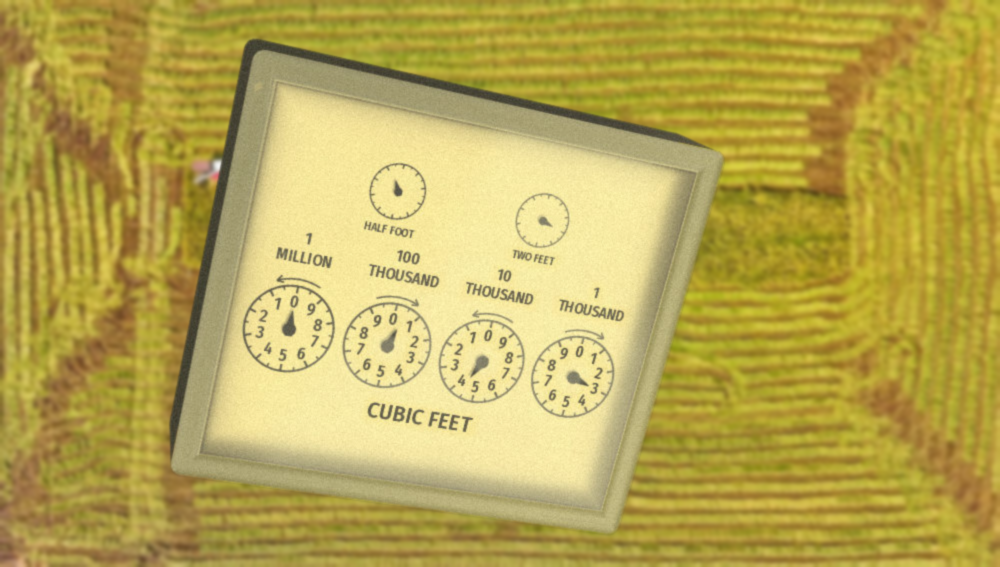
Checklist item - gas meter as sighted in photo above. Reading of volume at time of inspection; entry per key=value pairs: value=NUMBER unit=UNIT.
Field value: value=4300 unit=ft³
